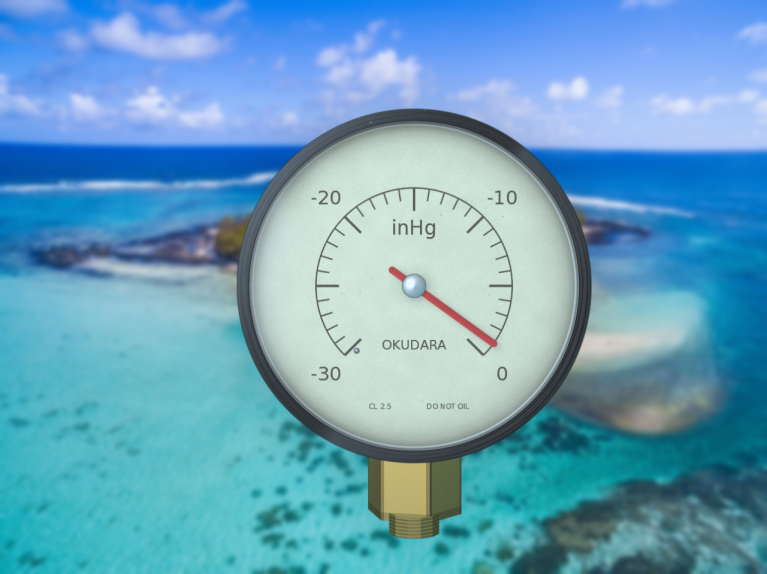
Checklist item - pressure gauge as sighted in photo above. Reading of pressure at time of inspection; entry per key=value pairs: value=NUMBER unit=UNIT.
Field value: value=-1 unit=inHg
